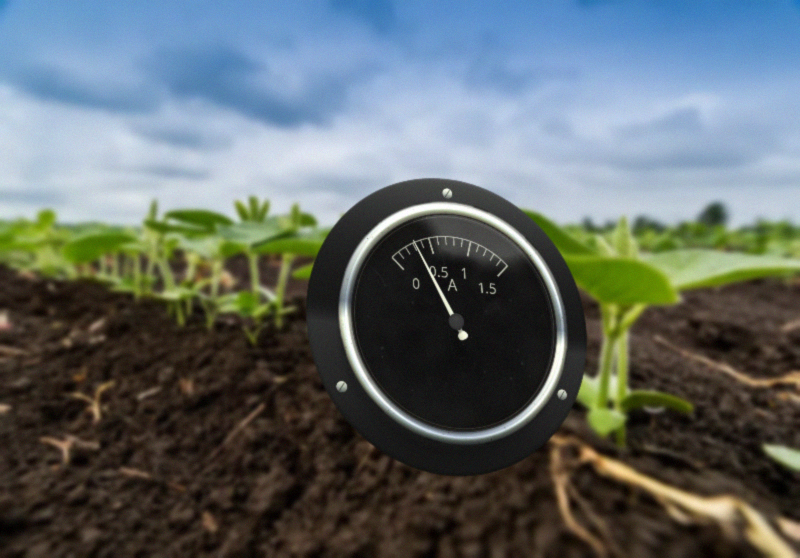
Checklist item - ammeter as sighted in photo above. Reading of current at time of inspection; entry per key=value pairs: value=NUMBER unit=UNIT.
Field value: value=0.3 unit=A
